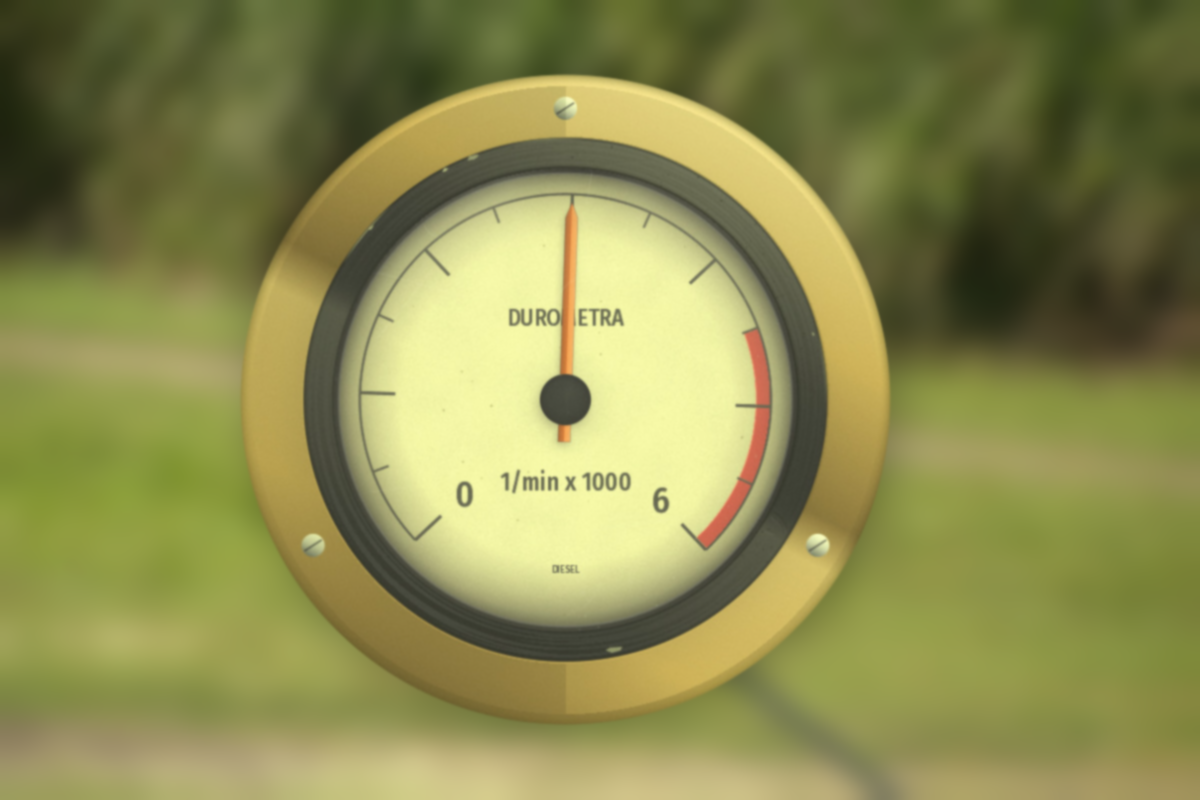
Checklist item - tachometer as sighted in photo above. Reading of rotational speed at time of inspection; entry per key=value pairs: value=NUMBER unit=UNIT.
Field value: value=3000 unit=rpm
